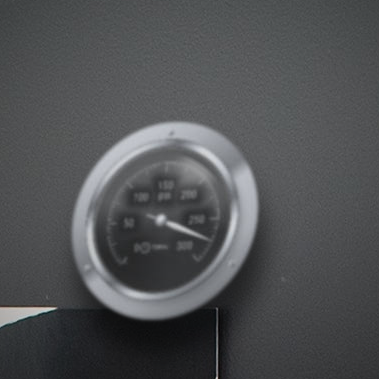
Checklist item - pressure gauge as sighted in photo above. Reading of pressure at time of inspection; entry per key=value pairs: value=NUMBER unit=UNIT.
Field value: value=275 unit=psi
